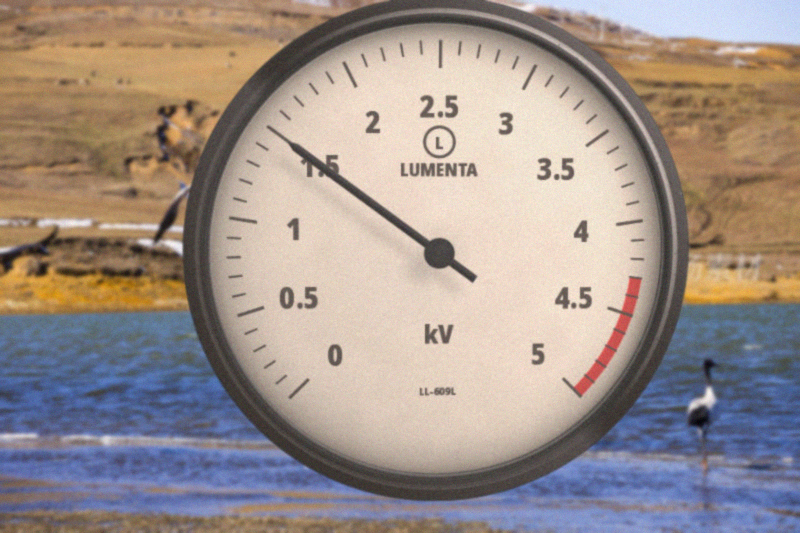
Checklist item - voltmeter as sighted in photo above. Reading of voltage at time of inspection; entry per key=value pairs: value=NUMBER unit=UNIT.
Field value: value=1.5 unit=kV
